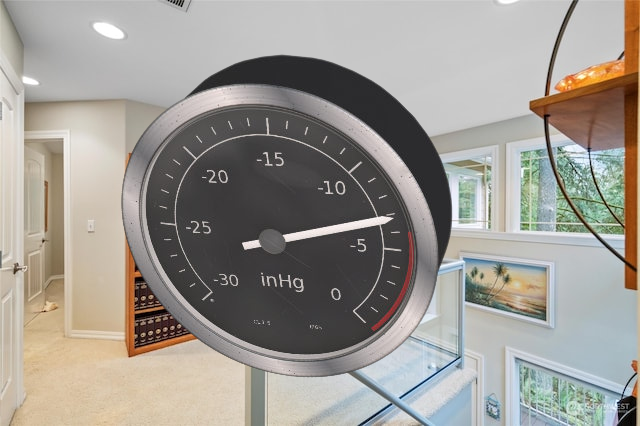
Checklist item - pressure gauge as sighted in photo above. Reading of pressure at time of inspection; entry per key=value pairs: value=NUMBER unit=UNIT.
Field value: value=-7 unit=inHg
